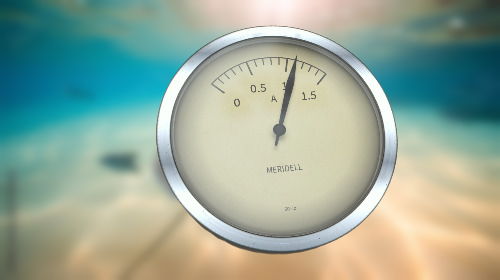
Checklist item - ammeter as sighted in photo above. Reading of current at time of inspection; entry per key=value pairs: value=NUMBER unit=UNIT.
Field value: value=1.1 unit=A
